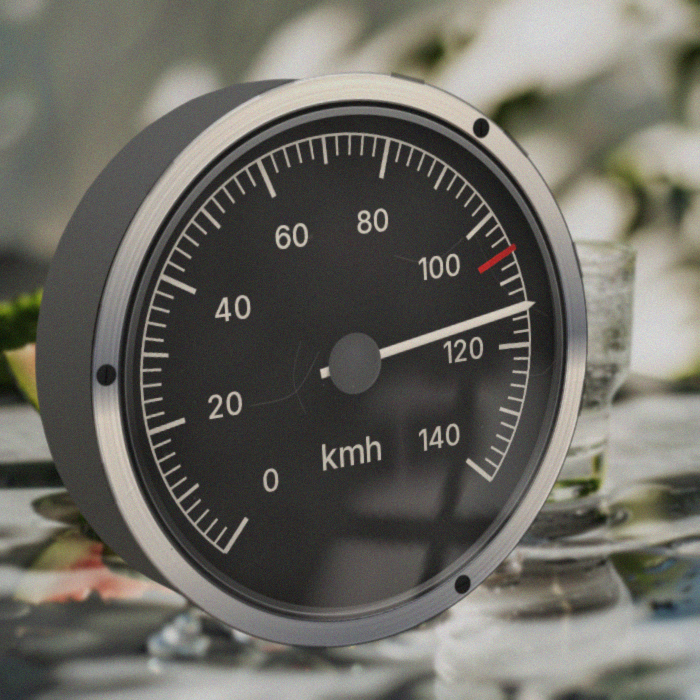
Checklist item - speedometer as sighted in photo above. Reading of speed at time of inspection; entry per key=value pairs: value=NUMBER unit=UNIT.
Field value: value=114 unit=km/h
